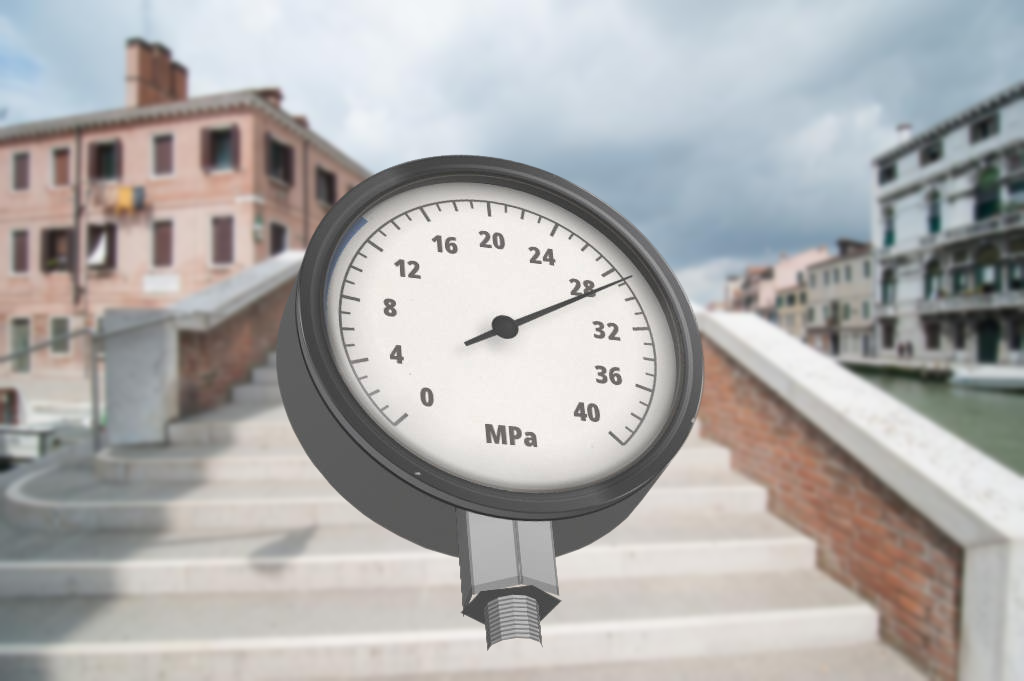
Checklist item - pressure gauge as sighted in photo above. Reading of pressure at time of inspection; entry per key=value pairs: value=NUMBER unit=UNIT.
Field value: value=29 unit=MPa
